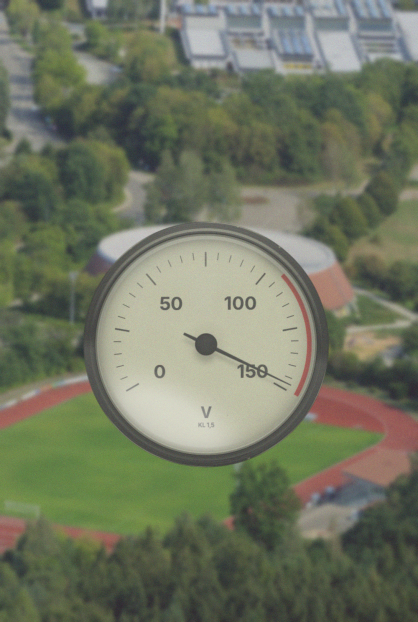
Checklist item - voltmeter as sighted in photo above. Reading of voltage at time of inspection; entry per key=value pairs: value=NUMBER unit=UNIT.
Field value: value=147.5 unit=V
